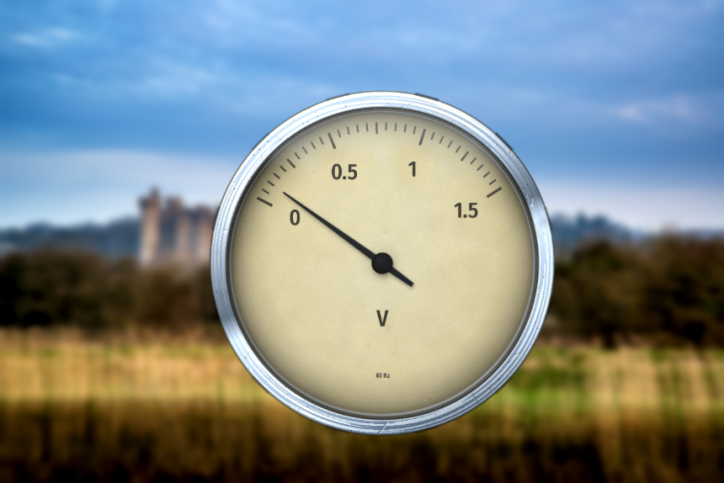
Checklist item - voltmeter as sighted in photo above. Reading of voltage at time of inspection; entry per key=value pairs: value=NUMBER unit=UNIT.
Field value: value=0.1 unit=V
